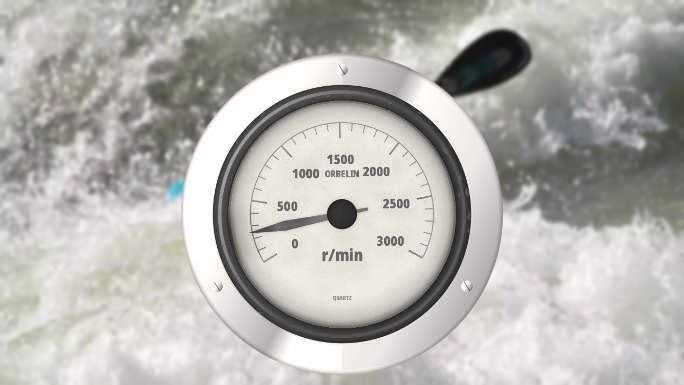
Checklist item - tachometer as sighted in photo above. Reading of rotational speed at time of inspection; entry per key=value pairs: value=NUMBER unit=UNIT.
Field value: value=250 unit=rpm
